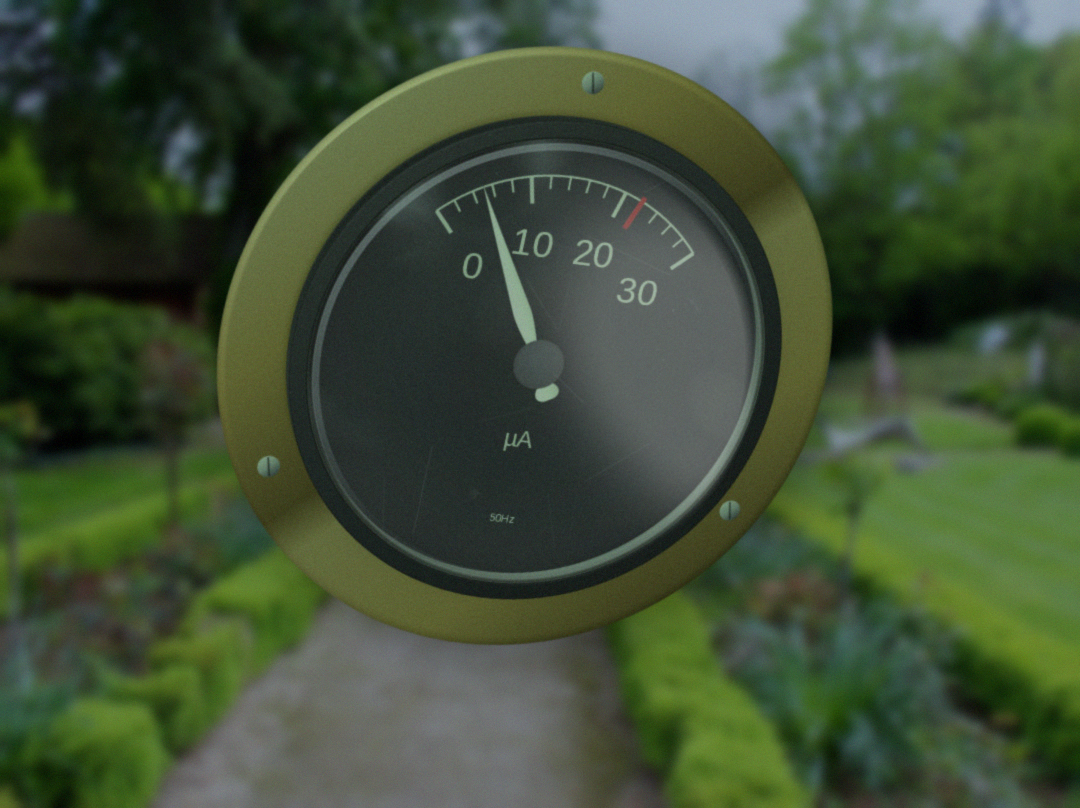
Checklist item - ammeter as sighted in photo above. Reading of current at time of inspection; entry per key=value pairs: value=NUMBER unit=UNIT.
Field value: value=5 unit=µA
